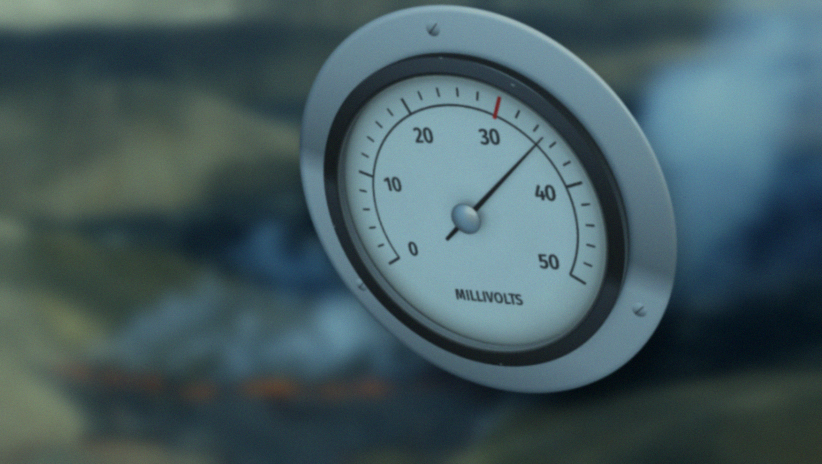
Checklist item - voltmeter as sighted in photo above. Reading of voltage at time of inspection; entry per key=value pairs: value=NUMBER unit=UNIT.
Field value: value=35 unit=mV
